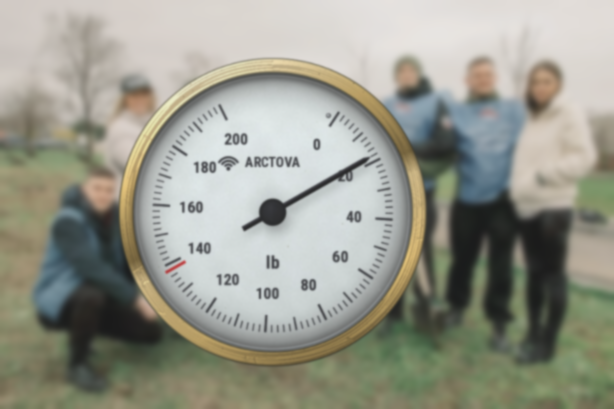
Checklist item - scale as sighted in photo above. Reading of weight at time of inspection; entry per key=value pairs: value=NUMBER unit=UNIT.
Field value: value=18 unit=lb
